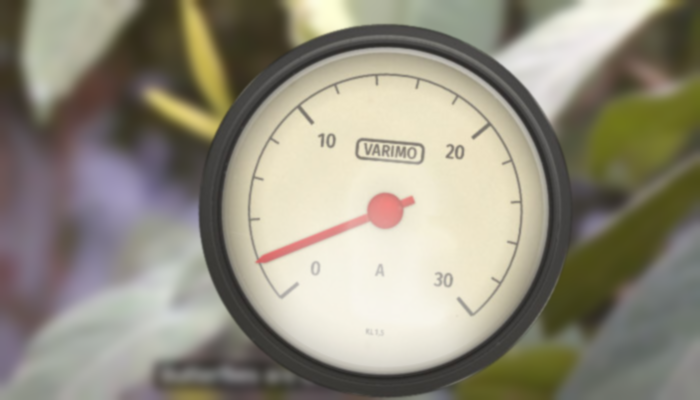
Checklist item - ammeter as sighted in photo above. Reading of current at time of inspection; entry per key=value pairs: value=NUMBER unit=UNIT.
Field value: value=2 unit=A
